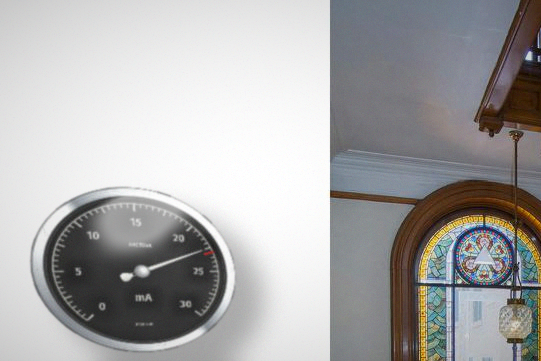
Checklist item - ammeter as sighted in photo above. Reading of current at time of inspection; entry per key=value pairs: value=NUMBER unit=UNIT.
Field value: value=22.5 unit=mA
